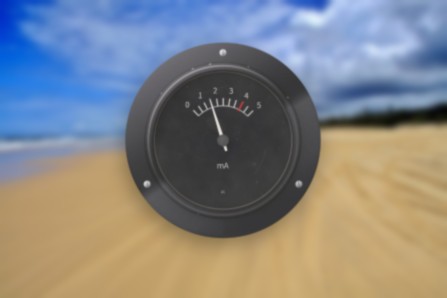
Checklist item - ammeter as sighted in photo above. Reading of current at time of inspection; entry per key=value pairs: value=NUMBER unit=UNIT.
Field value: value=1.5 unit=mA
